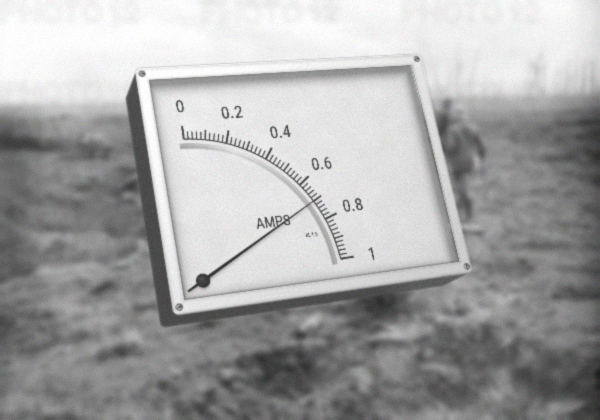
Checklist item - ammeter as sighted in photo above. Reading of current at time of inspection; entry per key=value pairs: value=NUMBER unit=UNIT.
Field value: value=0.7 unit=A
